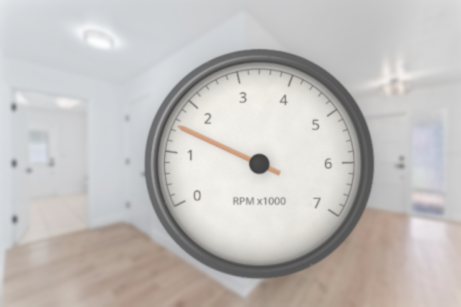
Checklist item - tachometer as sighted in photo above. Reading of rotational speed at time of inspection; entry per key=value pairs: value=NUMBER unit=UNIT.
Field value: value=1500 unit=rpm
